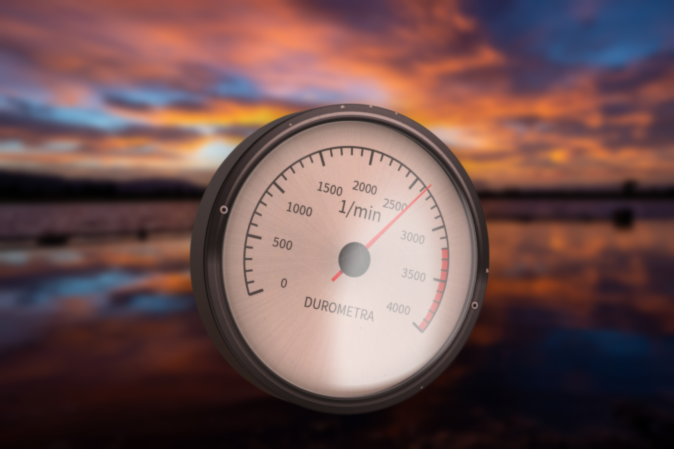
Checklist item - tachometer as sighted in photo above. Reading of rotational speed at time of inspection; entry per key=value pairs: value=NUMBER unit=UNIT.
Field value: value=2600 unit=rpm
